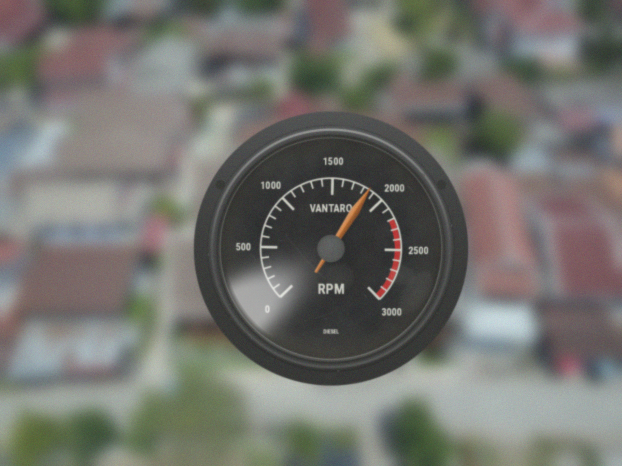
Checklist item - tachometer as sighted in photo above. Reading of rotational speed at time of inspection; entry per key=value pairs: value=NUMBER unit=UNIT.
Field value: value=1850 unit=rpm
